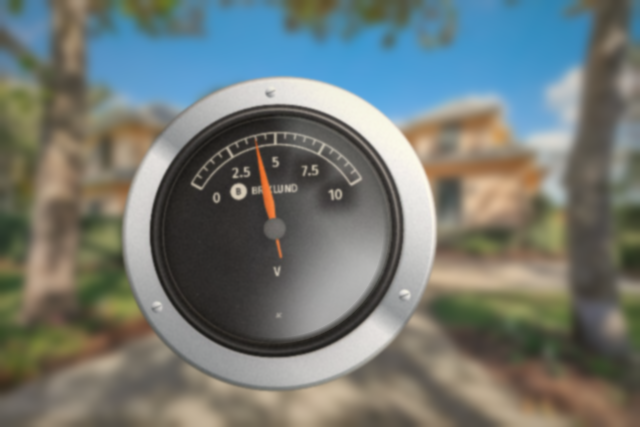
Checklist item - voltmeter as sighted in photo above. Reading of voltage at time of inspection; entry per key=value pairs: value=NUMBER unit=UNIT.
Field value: value=4 unit=V
